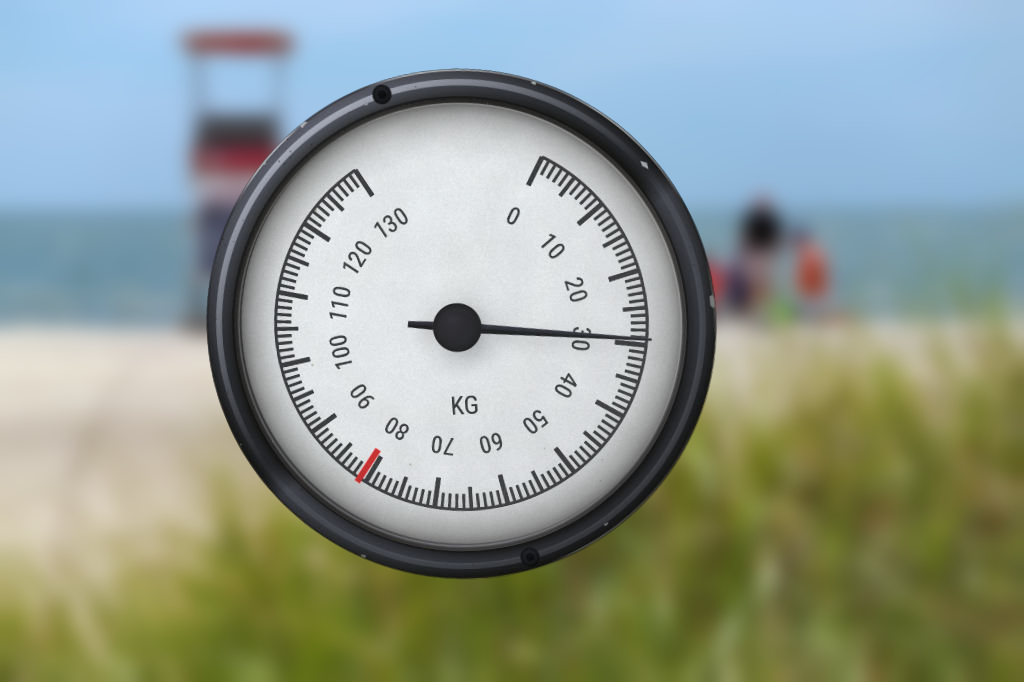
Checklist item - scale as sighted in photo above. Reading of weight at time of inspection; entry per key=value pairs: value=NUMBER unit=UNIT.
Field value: value=29 unit=kg
